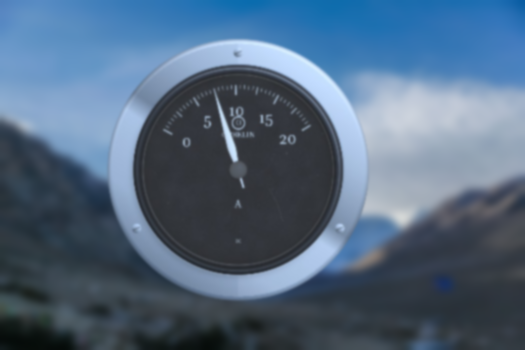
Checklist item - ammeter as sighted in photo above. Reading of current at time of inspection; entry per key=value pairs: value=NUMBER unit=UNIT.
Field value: value=7.5 unit=A
